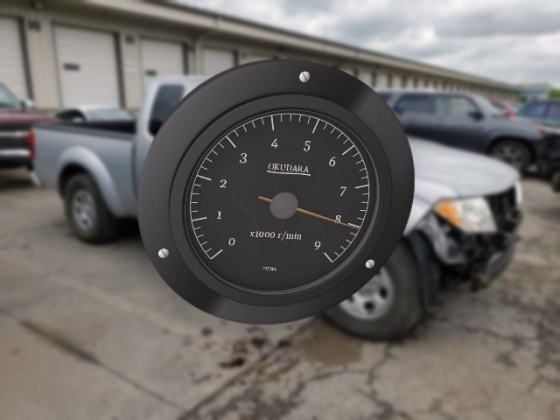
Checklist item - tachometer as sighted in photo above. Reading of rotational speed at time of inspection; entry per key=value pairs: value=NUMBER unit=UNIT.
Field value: value=8000 unit=rpm
